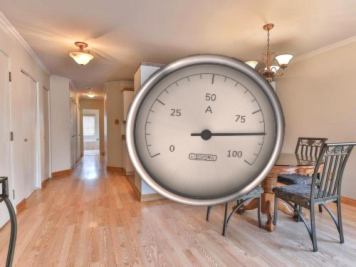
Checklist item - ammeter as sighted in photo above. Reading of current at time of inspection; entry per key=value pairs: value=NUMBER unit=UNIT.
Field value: value=85 unit=A
